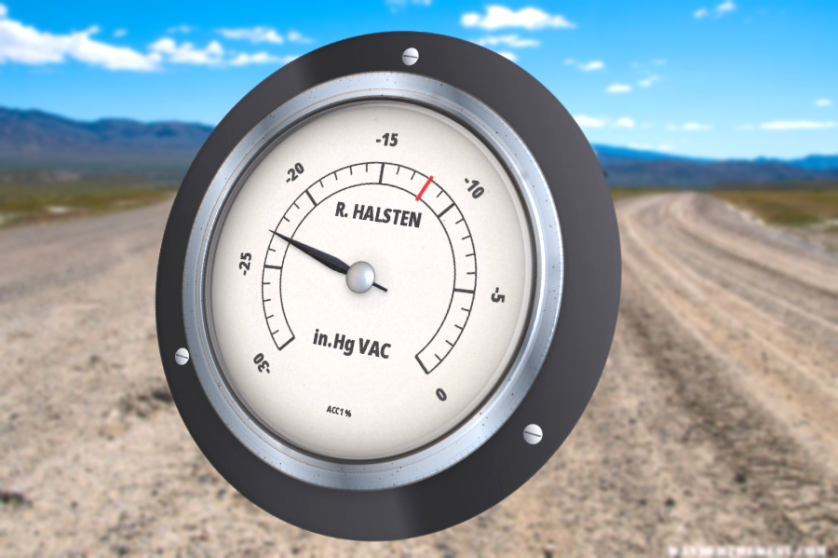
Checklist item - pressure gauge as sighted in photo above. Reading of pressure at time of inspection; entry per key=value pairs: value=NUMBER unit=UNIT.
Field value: value=-23 unit=inHg
